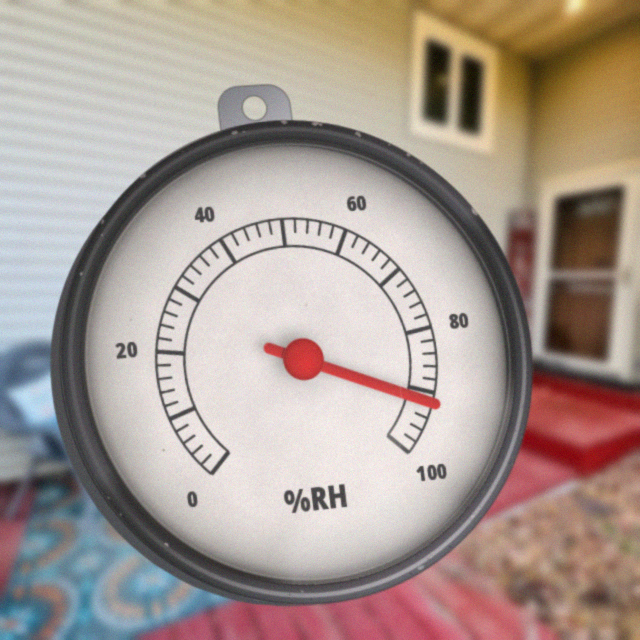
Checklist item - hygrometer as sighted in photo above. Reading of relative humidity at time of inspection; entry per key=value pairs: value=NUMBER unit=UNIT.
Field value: value=92 unit=%
